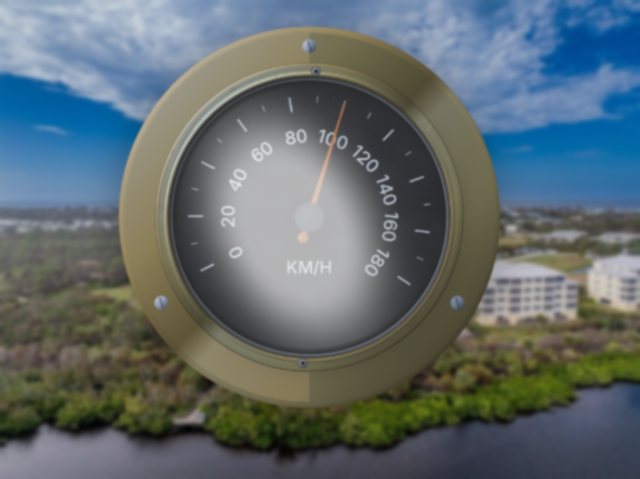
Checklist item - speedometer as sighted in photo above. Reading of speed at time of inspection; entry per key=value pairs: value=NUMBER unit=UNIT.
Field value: value=100 unit=km/h
